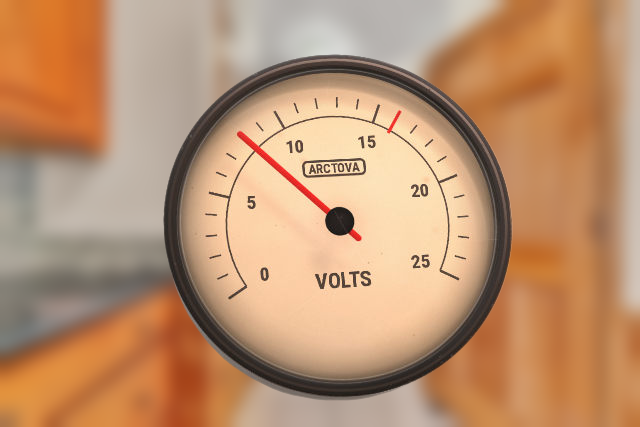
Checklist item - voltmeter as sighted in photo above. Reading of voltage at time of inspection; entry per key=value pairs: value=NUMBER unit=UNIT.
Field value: value=8 unit=V
